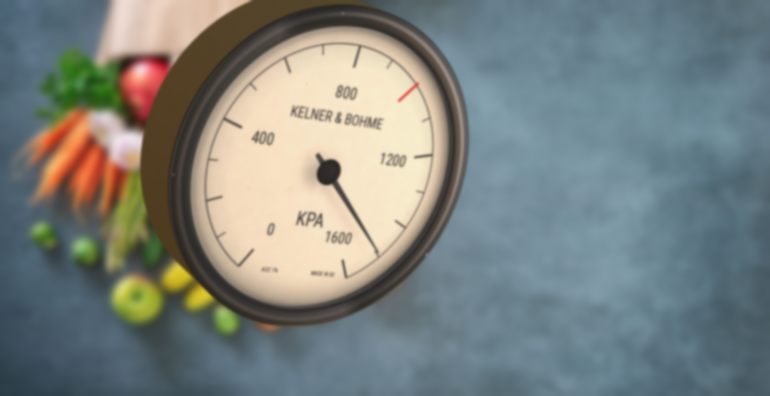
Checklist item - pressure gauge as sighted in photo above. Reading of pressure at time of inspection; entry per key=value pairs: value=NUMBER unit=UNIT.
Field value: value=1500 unit=kPa
